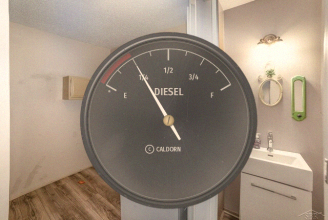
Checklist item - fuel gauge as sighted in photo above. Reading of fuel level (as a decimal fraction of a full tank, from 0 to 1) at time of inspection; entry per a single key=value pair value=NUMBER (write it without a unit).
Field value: value=0.25
